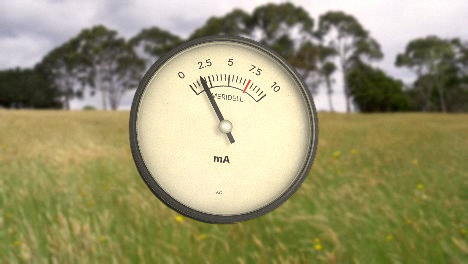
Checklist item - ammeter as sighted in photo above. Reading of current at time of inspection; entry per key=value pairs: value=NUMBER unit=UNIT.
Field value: value=1.5 unit=mA
